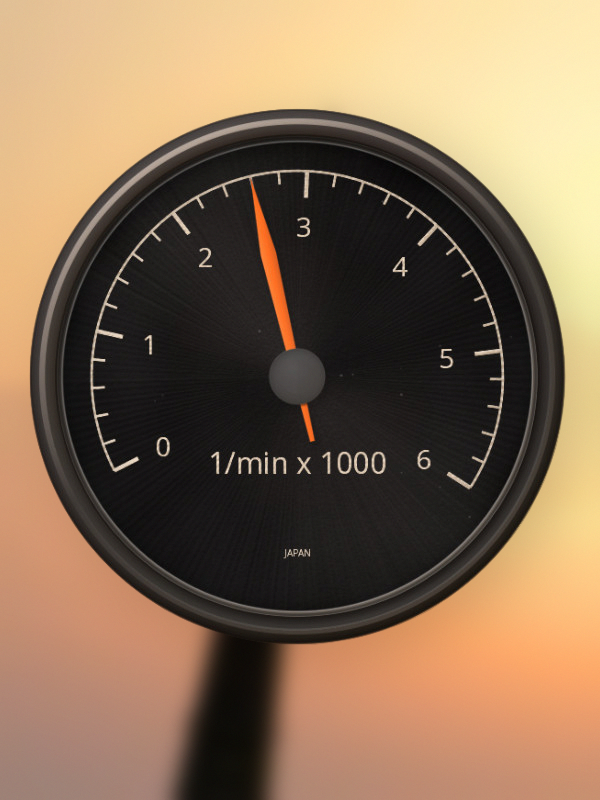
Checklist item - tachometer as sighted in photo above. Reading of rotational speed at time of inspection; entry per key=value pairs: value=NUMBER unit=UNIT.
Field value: value=2600 unit=rpm
